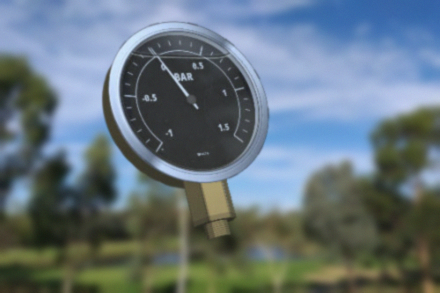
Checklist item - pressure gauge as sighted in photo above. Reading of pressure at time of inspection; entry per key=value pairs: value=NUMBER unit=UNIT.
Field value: value=0 unit=bar
